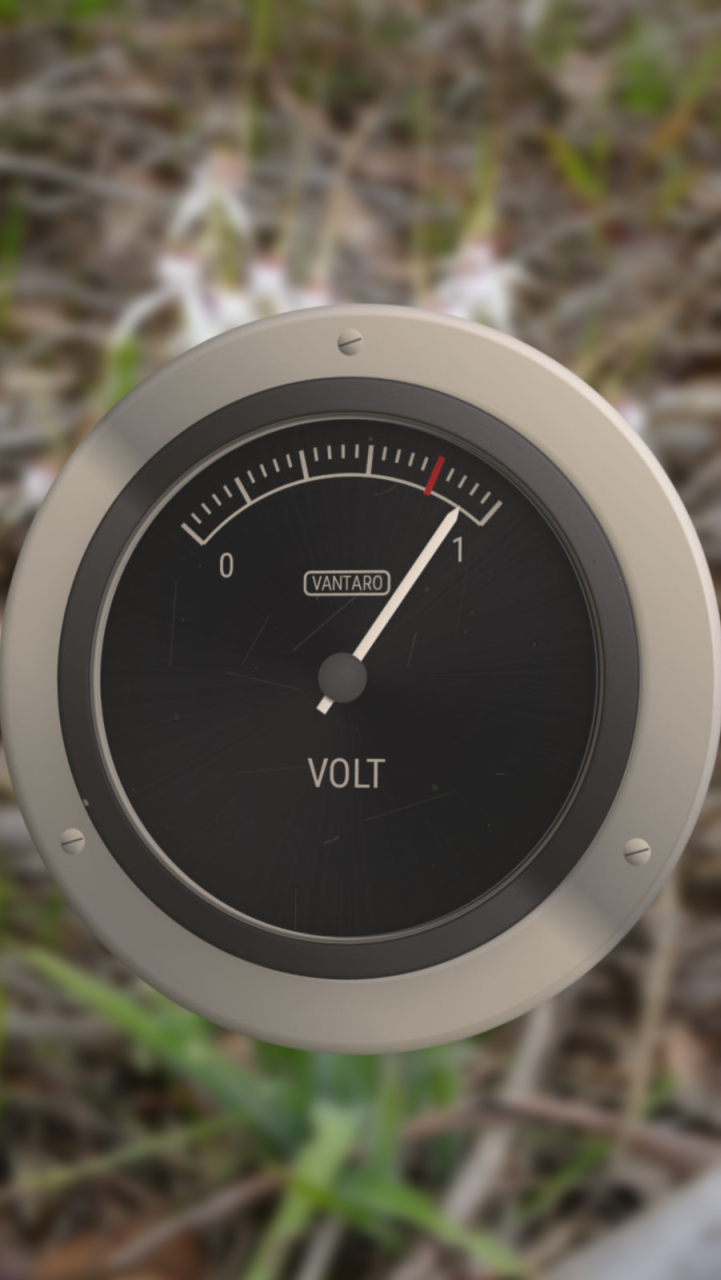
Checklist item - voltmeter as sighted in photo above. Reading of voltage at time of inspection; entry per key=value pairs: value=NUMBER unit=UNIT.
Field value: value=0.92 unit=V
